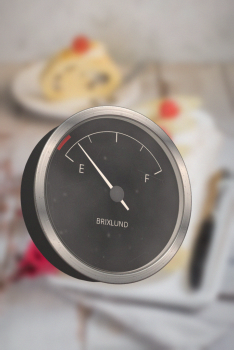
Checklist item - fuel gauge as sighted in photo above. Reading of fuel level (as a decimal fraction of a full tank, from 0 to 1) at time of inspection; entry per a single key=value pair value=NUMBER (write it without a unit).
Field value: value=0.125
